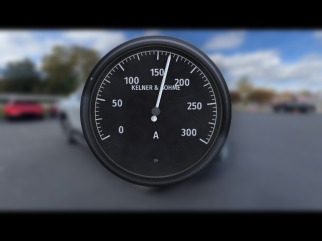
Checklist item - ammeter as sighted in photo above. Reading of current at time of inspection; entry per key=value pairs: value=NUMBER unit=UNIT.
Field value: value=165 unit=A
